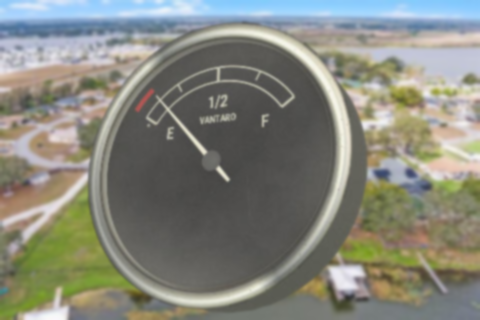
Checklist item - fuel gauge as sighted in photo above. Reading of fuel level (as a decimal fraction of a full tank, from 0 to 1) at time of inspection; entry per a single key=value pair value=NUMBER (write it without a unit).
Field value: value=0.125
